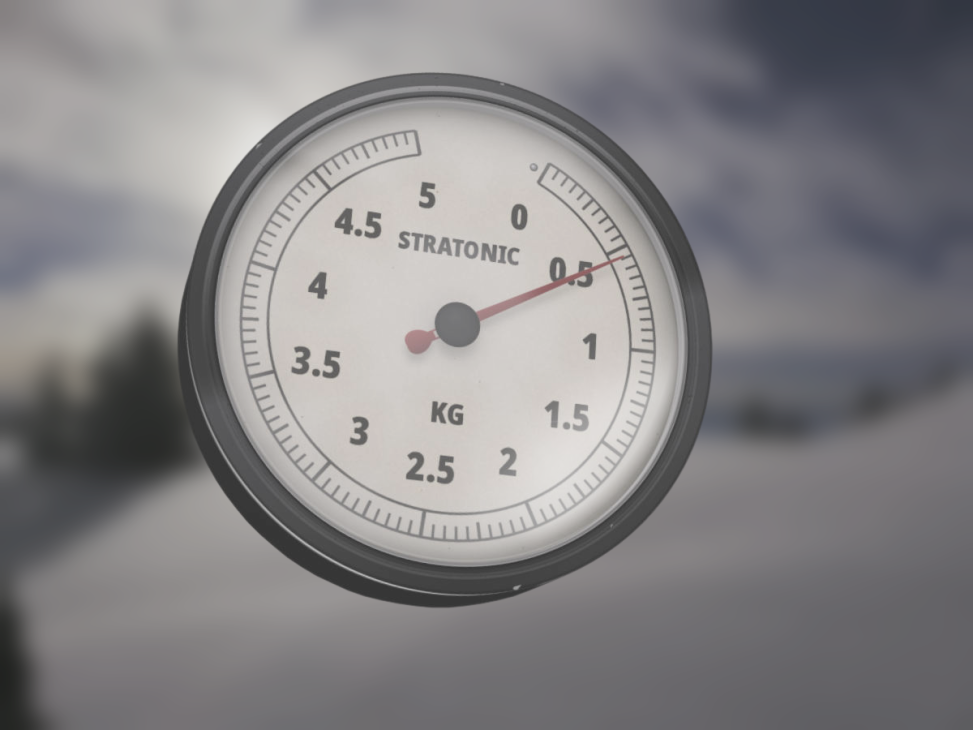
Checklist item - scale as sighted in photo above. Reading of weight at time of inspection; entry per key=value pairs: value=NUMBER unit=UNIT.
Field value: value=0.55 unit=kg
